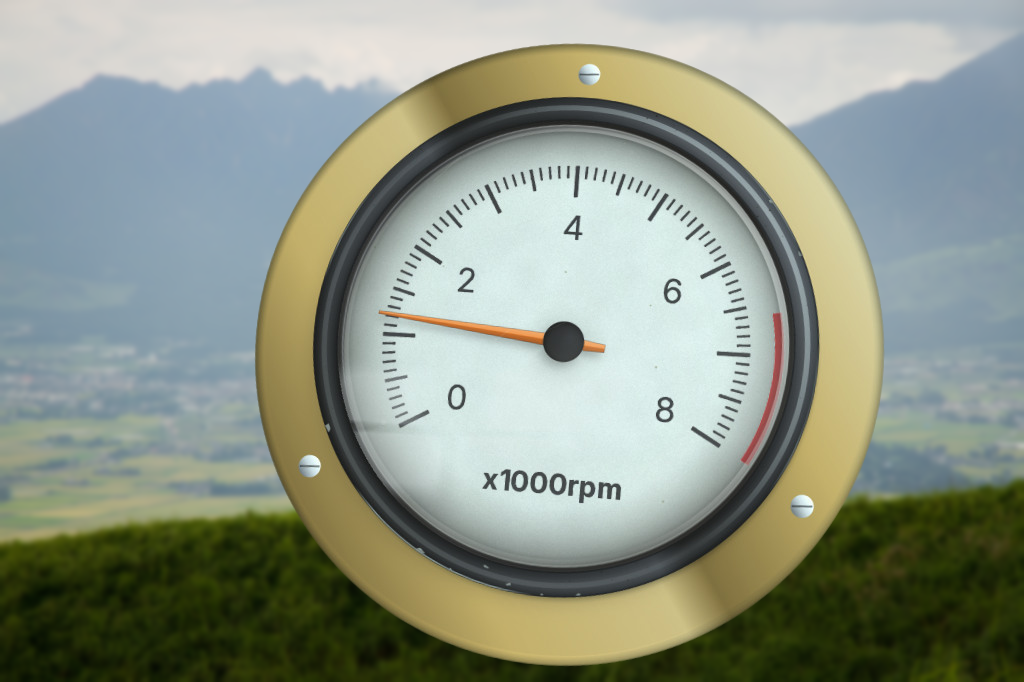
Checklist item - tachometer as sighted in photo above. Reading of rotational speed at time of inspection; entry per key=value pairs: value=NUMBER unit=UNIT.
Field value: value=1200 unit=rpm
